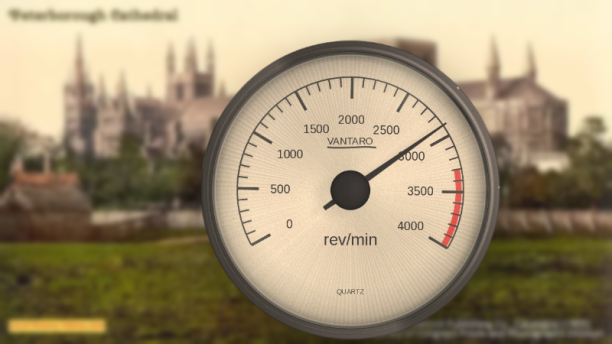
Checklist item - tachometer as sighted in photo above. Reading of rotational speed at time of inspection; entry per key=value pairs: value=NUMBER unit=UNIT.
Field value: value=2900 unit=rpm
